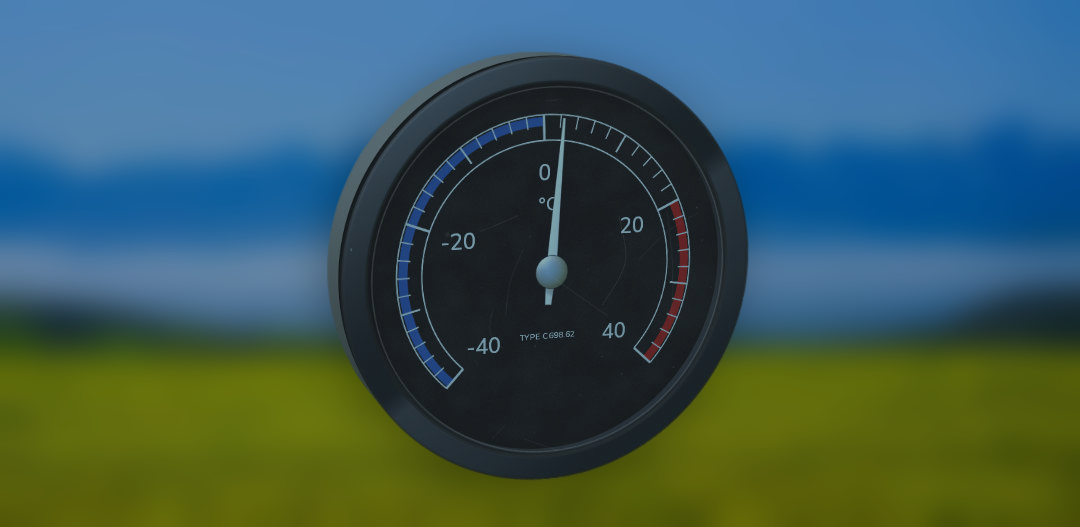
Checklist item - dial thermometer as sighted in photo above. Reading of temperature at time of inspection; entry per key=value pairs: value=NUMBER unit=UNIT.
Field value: value=2 unit=°C
